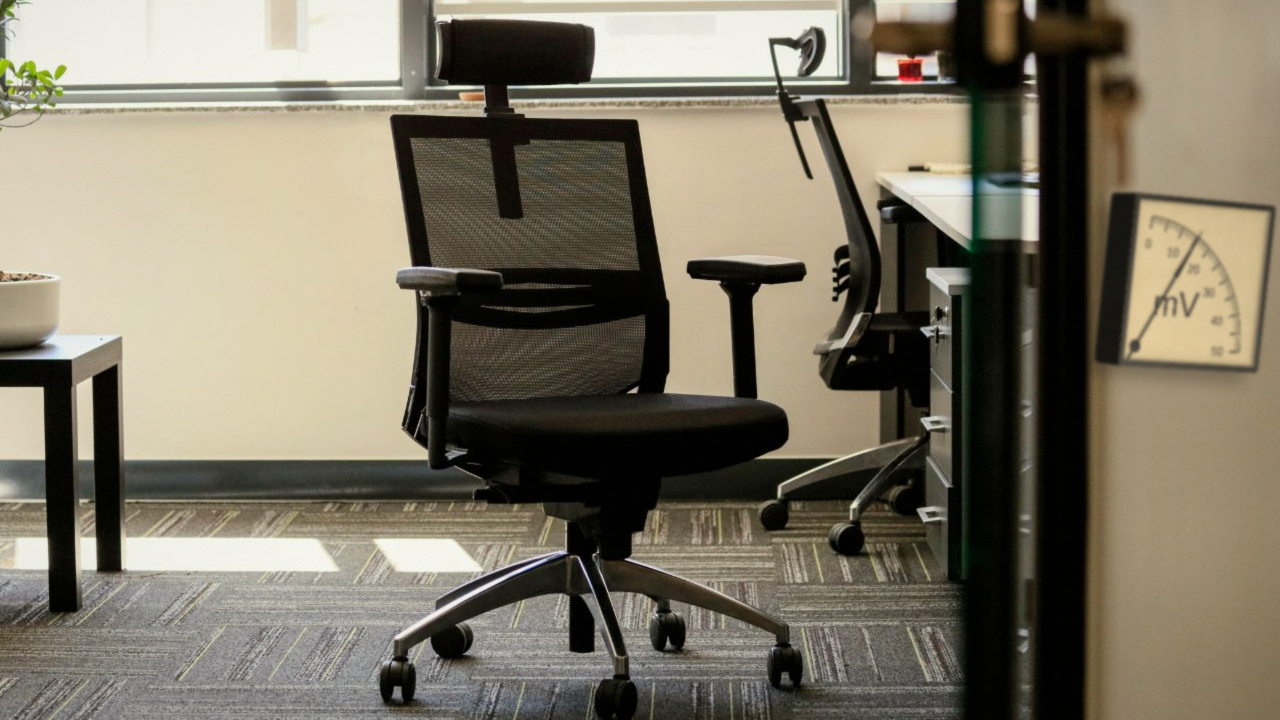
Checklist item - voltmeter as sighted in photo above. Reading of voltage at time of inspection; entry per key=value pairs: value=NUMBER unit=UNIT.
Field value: value=15 unit=mV
